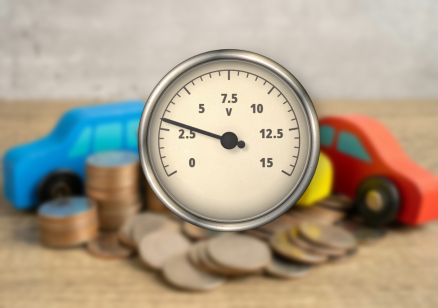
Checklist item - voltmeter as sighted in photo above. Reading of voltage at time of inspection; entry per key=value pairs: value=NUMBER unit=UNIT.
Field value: value=3 unit=V
